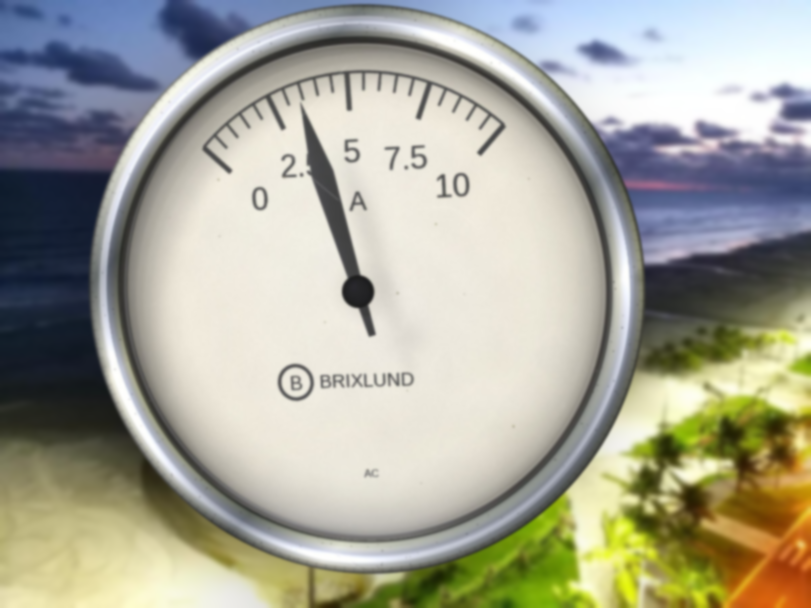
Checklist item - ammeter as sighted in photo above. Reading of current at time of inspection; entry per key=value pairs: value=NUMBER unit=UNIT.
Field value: value=3.5 unit=A
